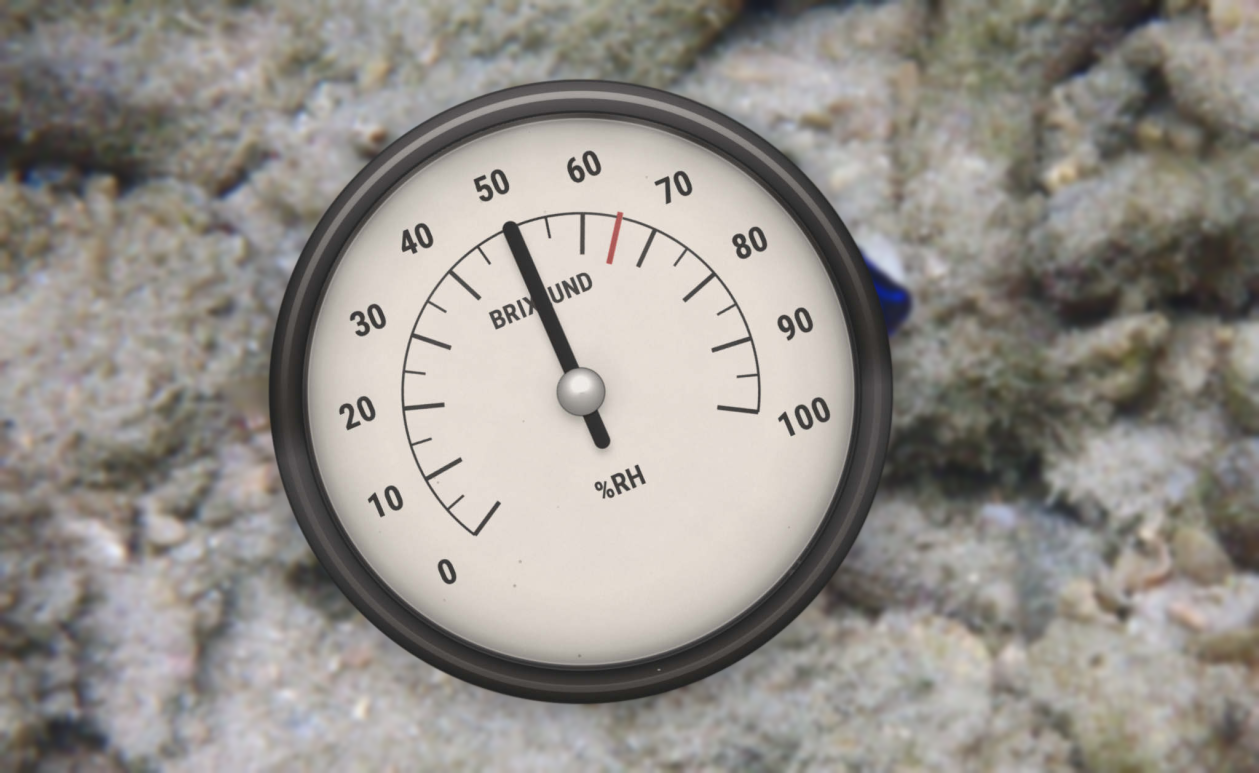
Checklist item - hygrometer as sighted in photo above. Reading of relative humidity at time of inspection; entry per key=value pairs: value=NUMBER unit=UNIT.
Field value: value=50 unit=%
